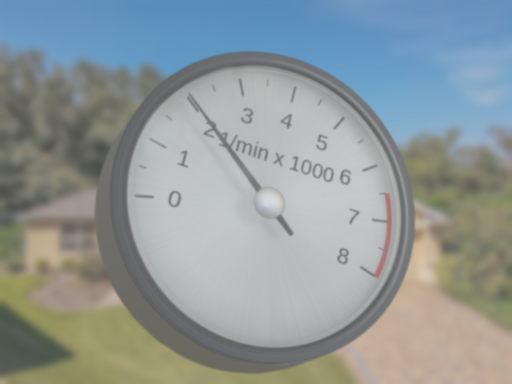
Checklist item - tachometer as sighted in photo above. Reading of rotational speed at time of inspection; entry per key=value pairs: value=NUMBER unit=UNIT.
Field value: value=2000 unit=rpm
